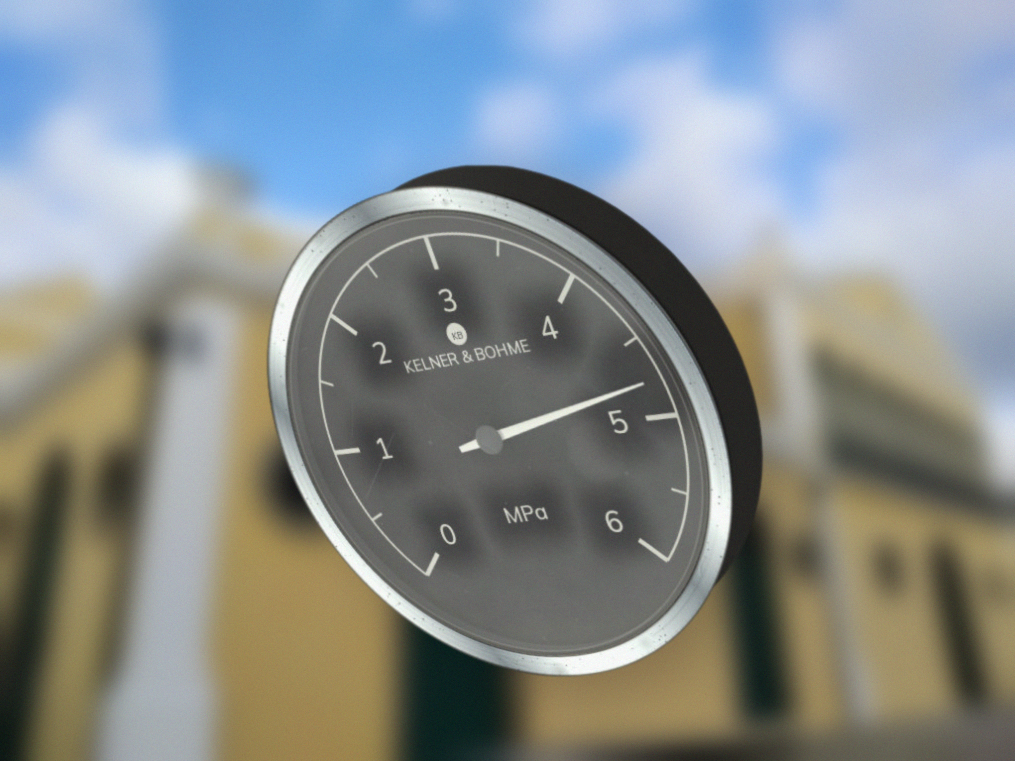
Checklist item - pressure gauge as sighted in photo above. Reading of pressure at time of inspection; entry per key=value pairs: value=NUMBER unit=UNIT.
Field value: value=4.75 unit=MPa
